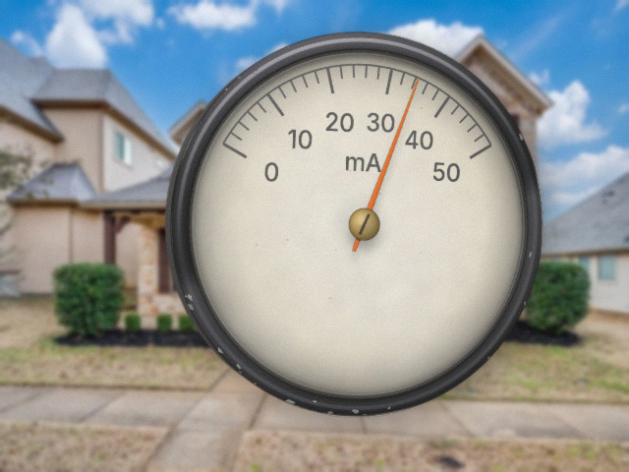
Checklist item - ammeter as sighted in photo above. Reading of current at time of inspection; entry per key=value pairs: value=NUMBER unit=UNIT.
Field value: value=34 unit=mA
